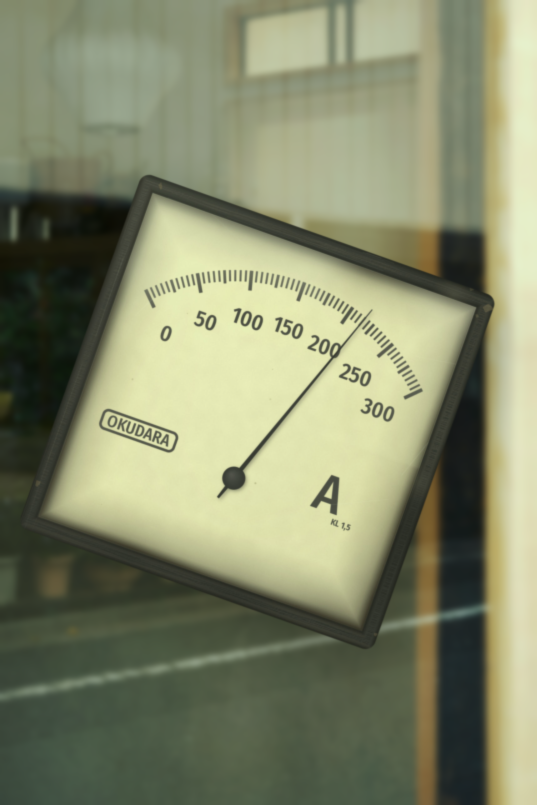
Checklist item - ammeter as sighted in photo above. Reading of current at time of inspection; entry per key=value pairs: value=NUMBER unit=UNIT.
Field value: value=215 unit=A
